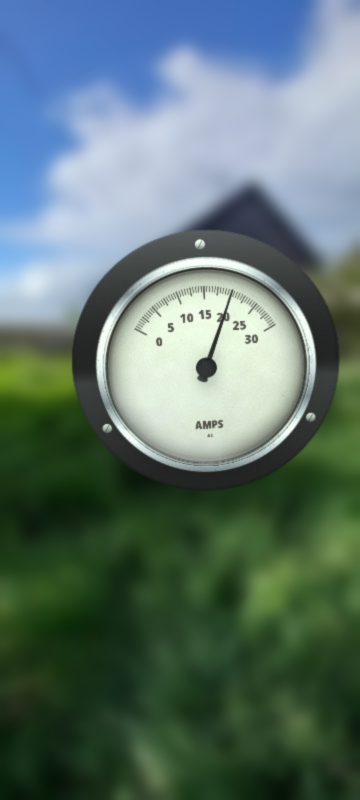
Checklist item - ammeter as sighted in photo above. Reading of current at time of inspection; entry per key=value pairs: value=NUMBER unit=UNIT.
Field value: value=20 unit=A
